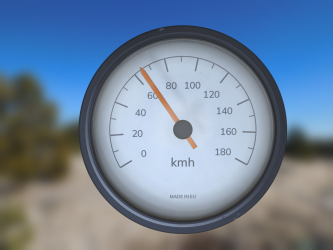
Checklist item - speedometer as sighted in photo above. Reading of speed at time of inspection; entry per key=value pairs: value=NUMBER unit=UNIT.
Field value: value=65 unit=km/h
